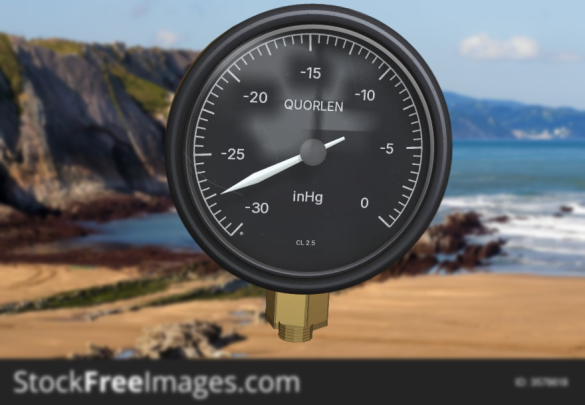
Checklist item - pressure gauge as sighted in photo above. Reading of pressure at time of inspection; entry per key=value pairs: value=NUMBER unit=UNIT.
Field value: value=-27.5 unit=inHg
